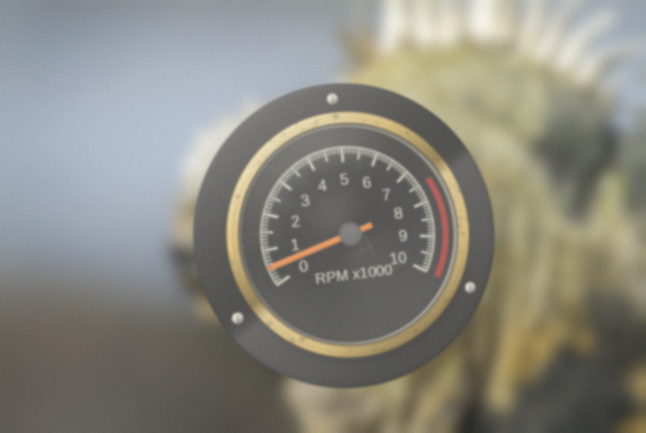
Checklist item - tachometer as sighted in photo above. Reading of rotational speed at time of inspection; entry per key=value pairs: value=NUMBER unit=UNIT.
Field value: value=500 unit=rpm
